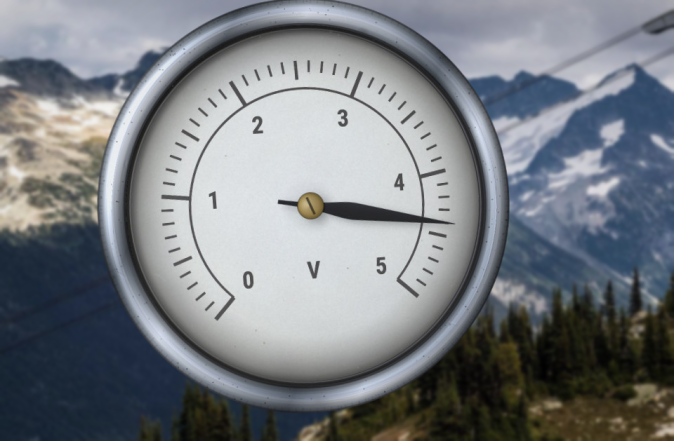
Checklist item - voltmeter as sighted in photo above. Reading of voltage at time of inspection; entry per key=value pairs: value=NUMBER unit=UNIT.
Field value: value=4.4 unit=V
